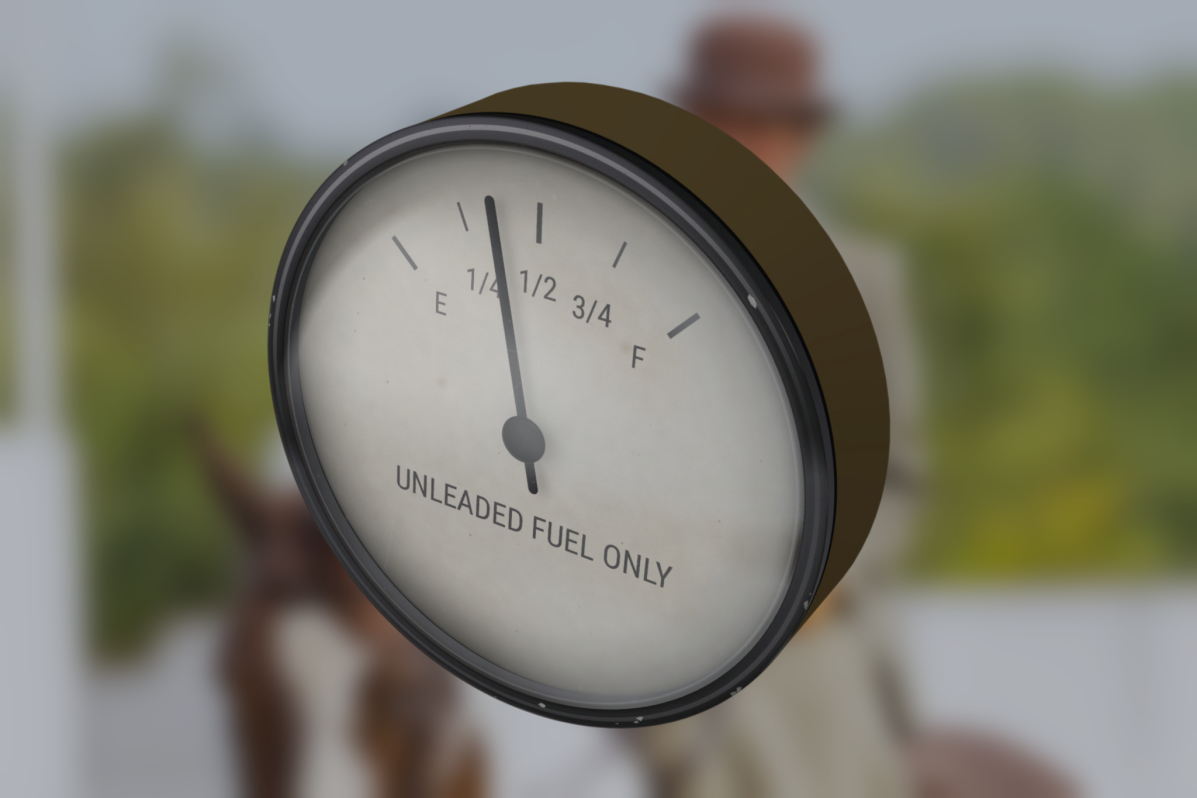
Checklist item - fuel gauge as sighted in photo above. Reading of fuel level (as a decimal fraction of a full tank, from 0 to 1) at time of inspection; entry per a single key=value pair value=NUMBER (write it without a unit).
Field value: value=0.375
